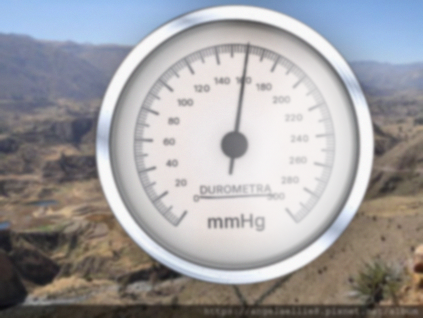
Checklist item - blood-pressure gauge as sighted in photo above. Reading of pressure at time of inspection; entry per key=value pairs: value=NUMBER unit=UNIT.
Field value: value=160 unit=mmHg
